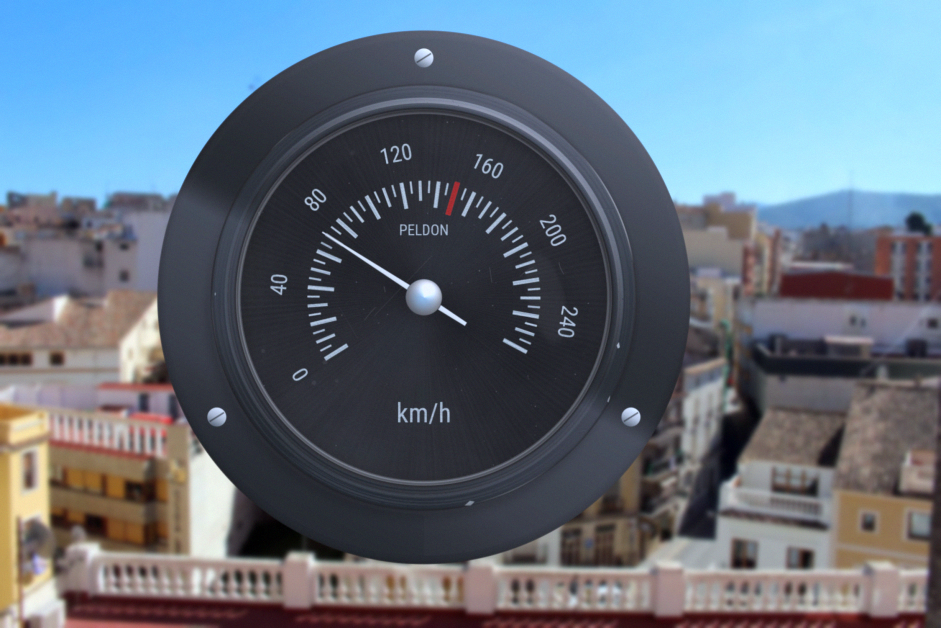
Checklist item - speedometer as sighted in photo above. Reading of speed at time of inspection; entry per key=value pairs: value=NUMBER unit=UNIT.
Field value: value=70 unit=km/h
